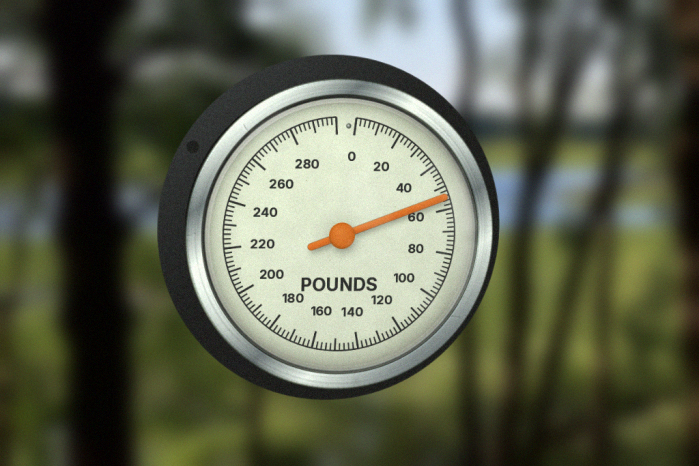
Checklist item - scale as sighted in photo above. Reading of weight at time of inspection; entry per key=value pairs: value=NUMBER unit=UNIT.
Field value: value=54 unit=lb
